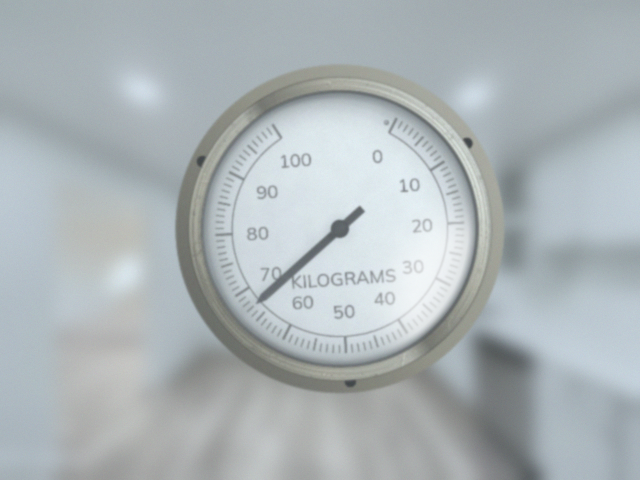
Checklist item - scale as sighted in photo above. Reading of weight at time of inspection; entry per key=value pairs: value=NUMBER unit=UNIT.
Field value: value=67 unit=kg
